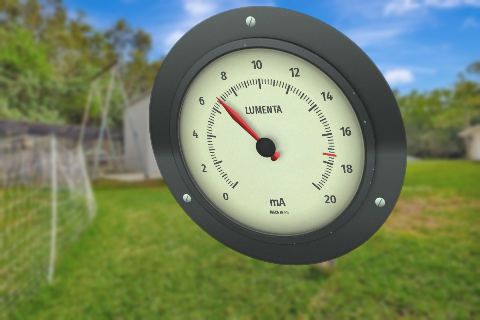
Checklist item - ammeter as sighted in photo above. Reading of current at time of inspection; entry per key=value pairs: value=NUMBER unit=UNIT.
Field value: value=7 unit=mA
